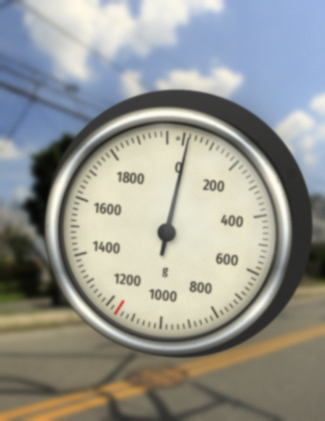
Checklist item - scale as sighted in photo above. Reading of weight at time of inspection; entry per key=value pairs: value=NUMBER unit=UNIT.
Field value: value=20 unit=g
